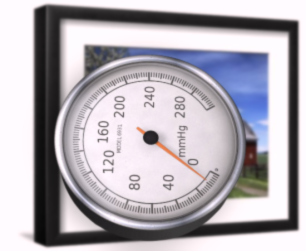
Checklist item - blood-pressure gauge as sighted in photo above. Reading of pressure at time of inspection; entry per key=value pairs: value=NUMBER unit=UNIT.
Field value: value=10 unit=mmHg
